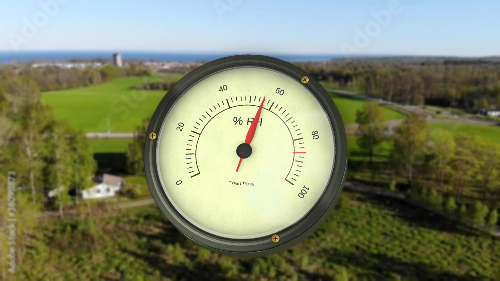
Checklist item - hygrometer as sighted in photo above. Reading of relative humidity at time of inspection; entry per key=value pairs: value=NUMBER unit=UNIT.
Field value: value=56 unit=%
